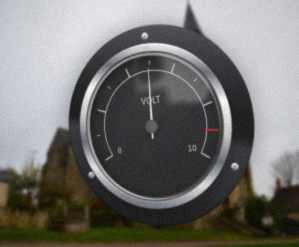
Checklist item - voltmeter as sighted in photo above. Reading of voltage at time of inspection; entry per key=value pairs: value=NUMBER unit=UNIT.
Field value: value=5 unit=V
